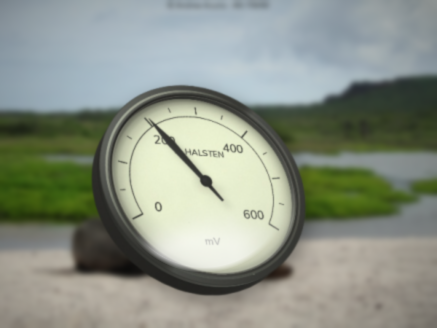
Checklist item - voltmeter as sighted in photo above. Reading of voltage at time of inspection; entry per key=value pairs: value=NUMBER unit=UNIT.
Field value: value=200 unit=mV
